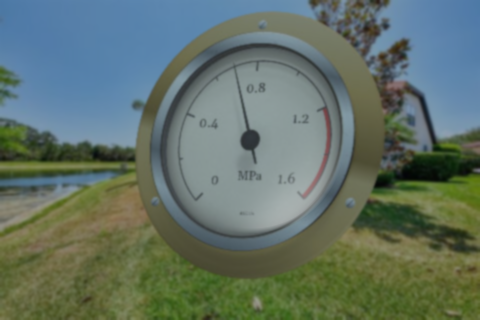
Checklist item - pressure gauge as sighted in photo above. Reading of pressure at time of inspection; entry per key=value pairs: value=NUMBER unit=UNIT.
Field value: value=0.7 unit=MPa
